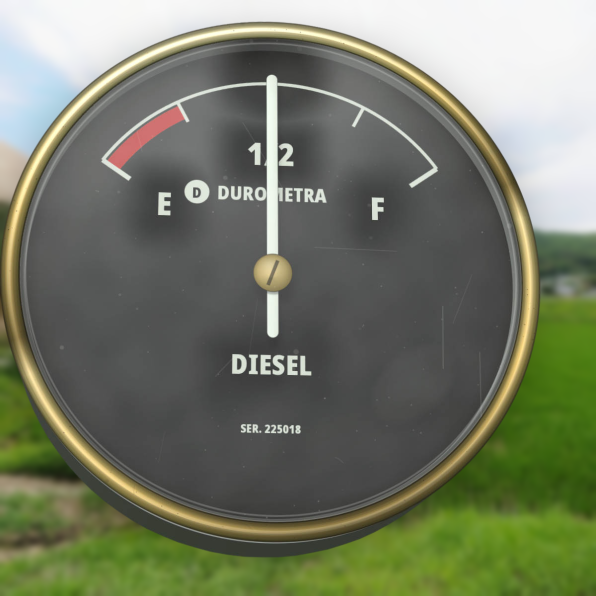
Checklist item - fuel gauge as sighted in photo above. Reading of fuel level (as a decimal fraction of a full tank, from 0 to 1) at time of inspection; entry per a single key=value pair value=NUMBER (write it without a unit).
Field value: value=0.5
